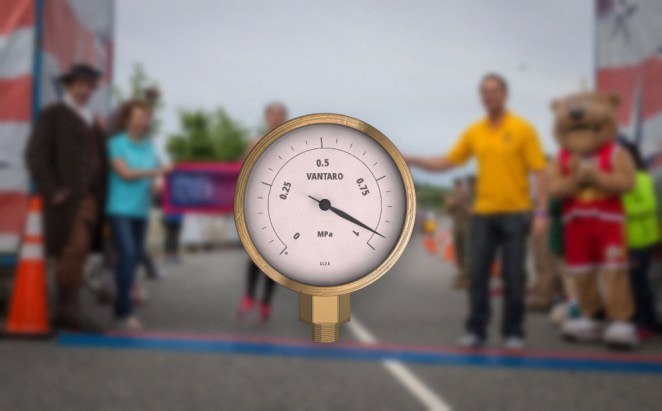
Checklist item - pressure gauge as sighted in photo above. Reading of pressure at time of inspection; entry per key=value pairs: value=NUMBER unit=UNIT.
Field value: value=0.95 unit=MPa
